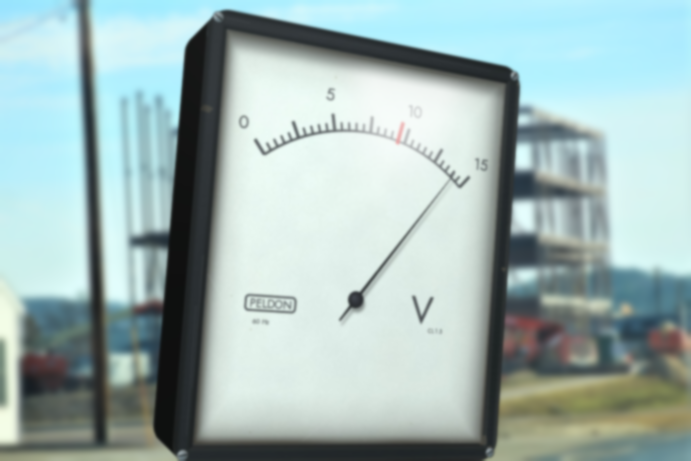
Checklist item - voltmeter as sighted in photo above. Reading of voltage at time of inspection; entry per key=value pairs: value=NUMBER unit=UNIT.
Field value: value=14 unit=V
